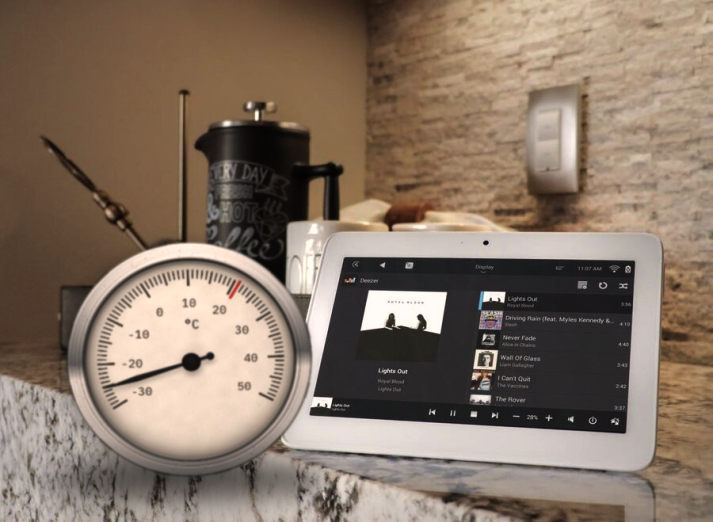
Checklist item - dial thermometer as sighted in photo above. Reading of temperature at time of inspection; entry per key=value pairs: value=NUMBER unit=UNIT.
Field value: value=-25 unit=°C
